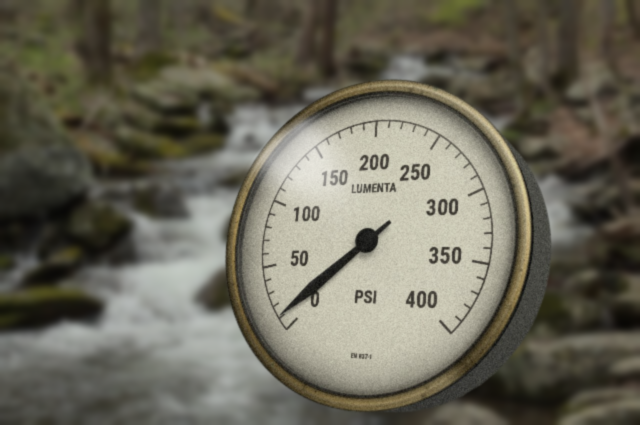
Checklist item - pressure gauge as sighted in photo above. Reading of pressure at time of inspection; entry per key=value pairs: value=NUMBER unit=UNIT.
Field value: value=10 unit=psi
